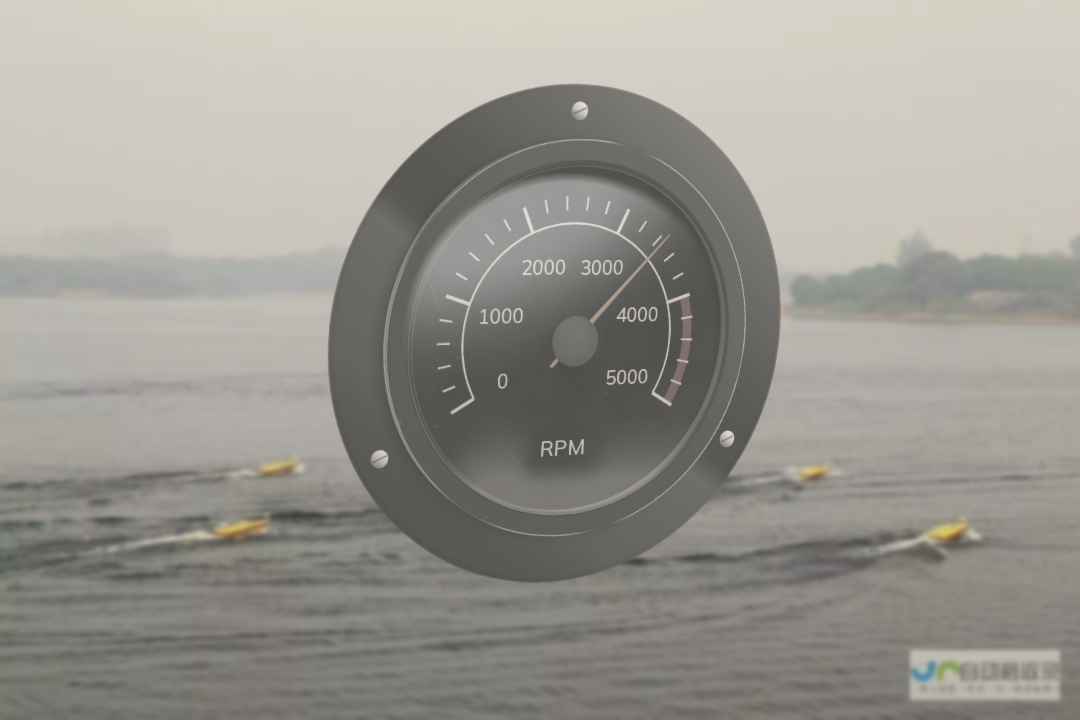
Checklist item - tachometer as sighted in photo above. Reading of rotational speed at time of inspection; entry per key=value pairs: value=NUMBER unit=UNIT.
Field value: value=3400 unit=rpm
